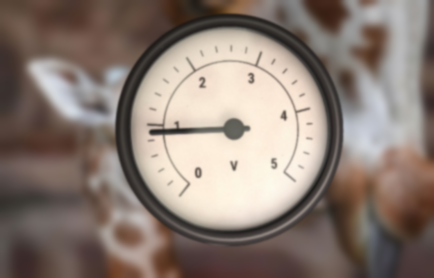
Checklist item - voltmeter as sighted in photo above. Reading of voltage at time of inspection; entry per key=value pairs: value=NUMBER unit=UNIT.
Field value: value=0.9 unit=V
